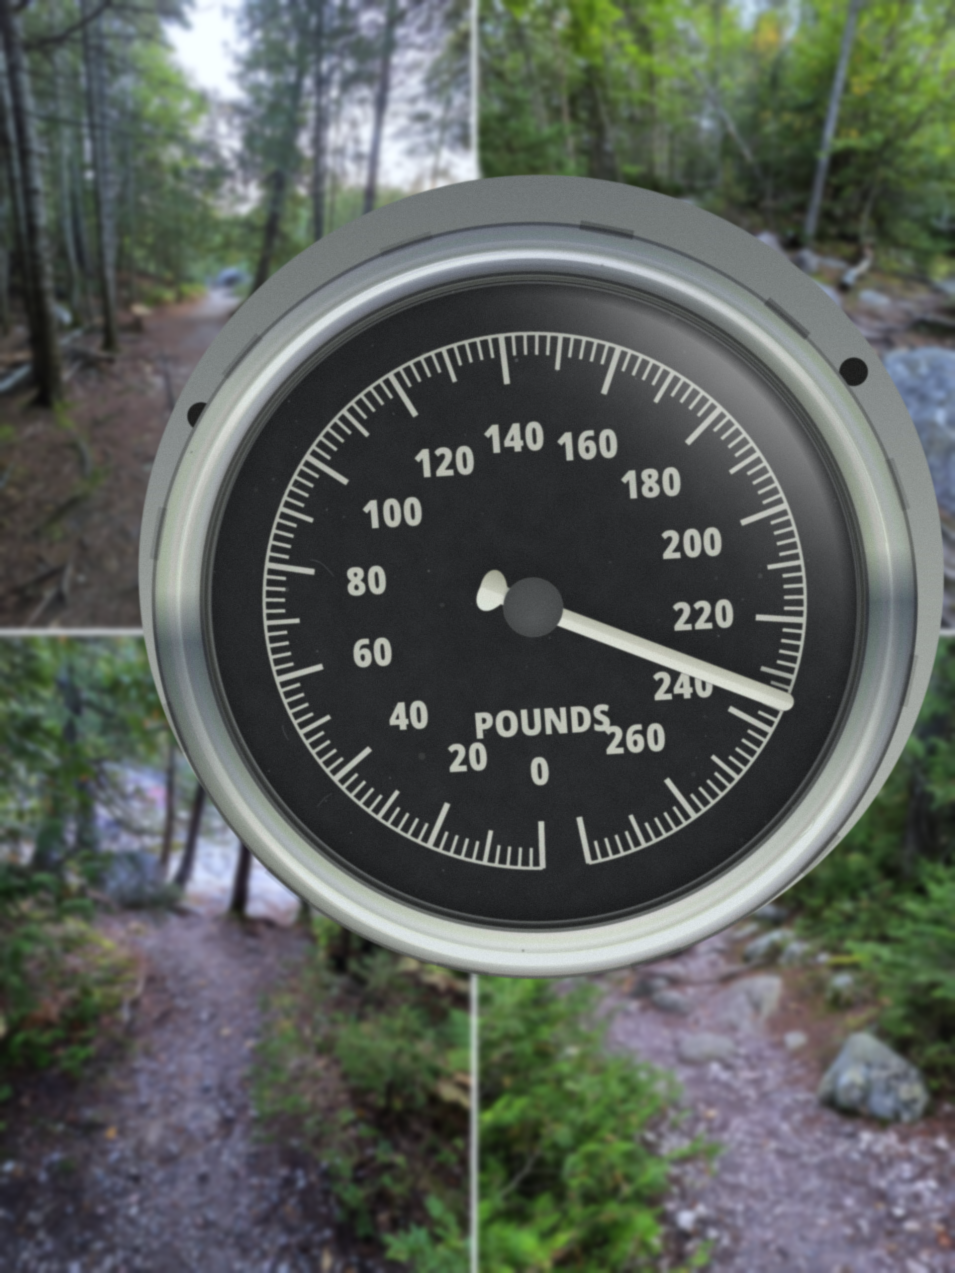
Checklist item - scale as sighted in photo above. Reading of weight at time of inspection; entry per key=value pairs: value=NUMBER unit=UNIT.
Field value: value=234 unit=lb
